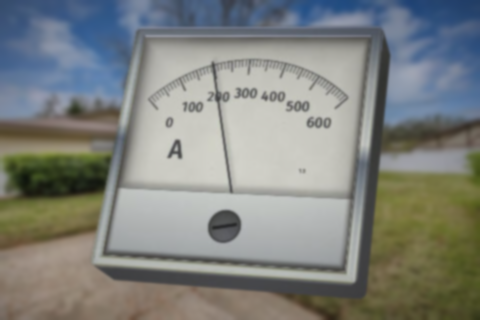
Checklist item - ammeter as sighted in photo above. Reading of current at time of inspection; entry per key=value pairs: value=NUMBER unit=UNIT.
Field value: value=200 unit=A
